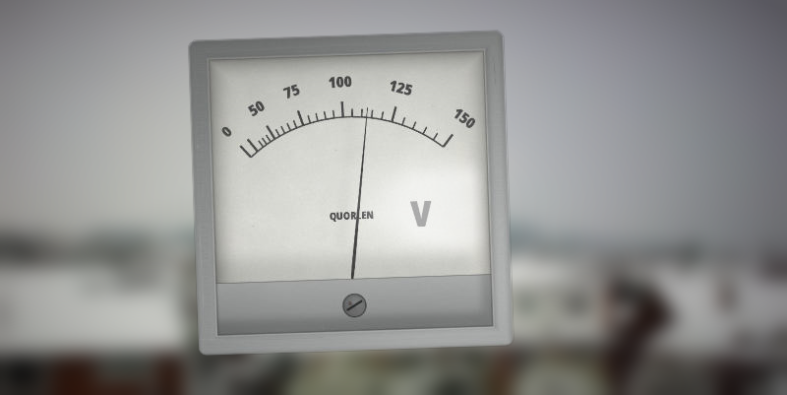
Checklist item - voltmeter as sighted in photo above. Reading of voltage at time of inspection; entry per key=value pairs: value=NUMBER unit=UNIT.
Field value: value=112.5 unit=V
